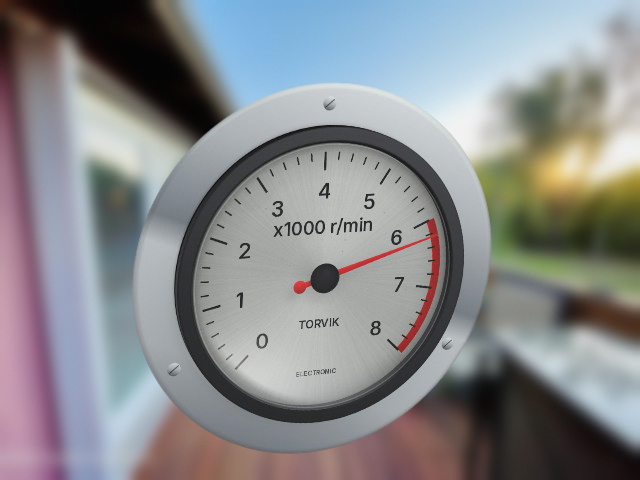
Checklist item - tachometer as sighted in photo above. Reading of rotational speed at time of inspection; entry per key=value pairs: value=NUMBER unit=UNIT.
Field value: value=6200 unit=rpm
